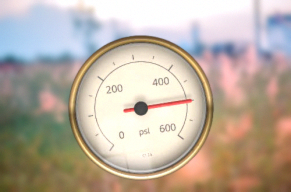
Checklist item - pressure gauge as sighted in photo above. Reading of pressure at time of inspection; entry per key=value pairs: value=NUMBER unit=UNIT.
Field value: value=500 unit=psi
